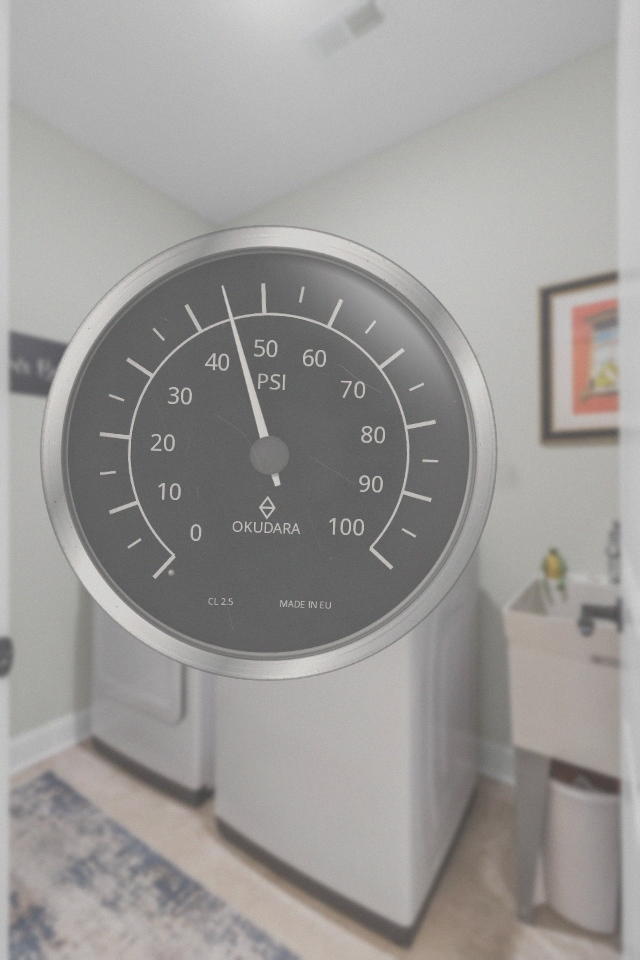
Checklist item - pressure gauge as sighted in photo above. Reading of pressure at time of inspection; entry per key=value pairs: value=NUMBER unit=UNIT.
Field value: value=45 unit=psi
